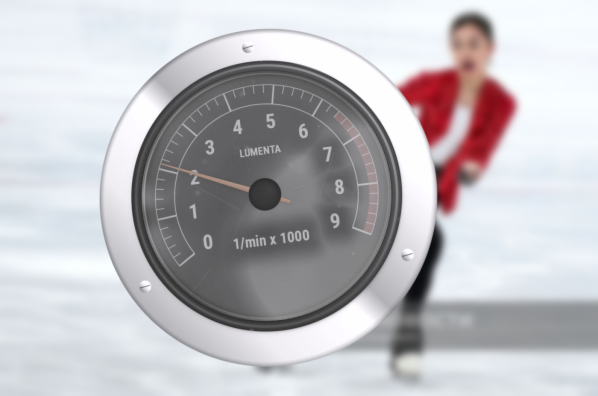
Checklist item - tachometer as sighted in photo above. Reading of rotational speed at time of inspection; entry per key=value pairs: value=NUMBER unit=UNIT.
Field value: value=2100 unit=rpm
